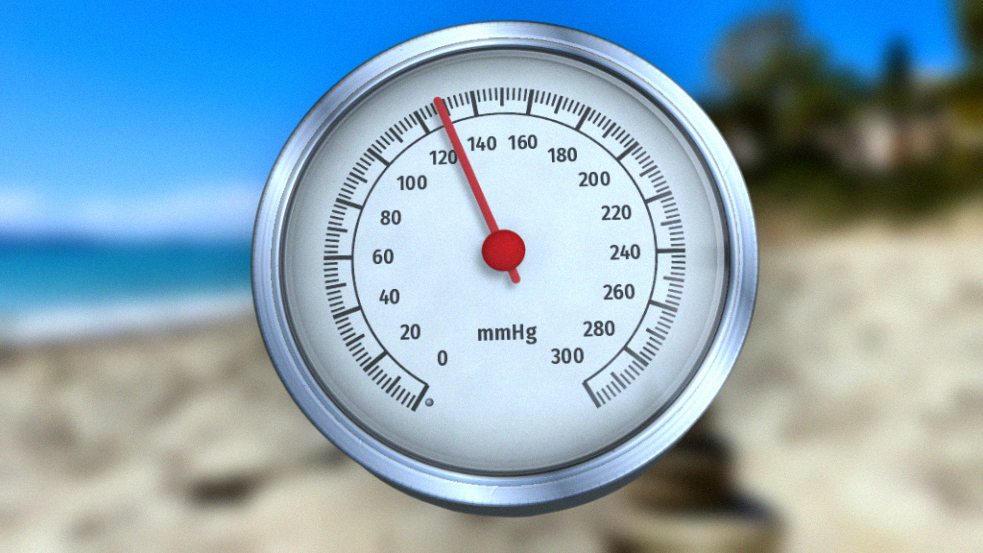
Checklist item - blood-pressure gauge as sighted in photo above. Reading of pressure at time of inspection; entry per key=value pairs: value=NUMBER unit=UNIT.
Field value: value=128 unit=mmHg
